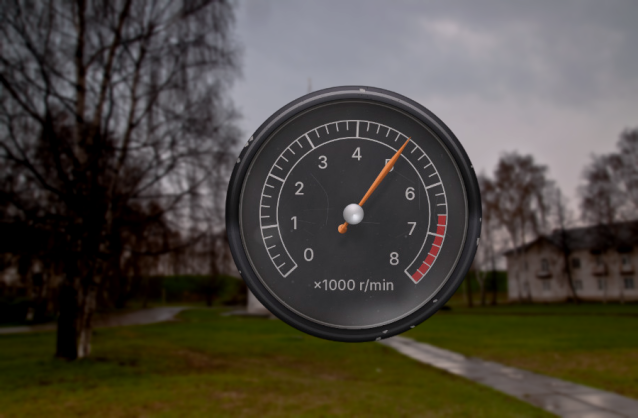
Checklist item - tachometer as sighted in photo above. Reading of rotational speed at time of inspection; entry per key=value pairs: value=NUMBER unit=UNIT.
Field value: value=5000 unit=rpm
